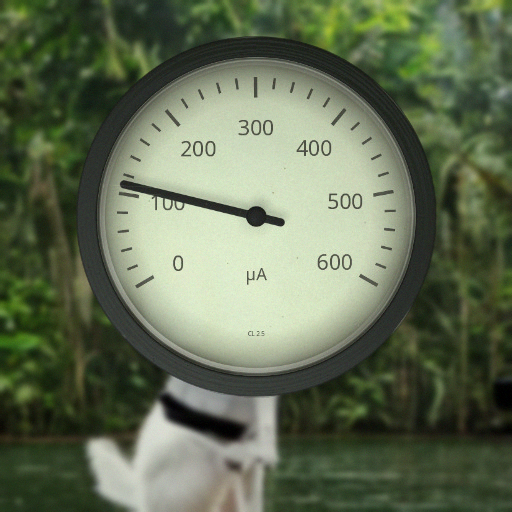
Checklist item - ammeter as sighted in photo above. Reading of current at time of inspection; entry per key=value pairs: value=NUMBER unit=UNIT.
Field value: value=110 unit=µA
